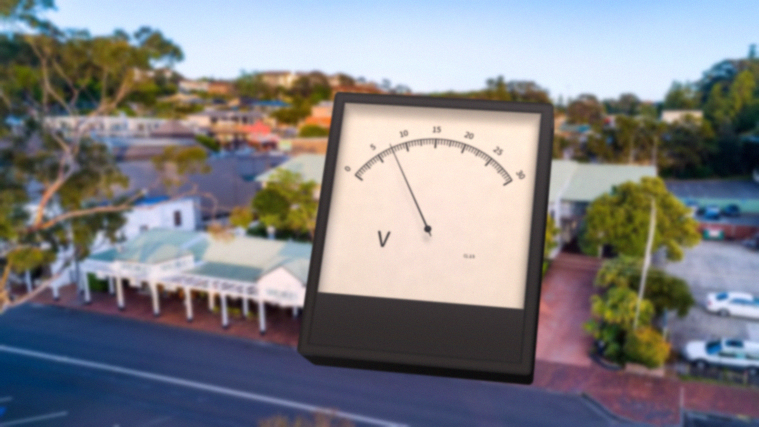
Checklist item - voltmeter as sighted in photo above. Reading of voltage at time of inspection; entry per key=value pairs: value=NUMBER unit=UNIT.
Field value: value=7.5 unit=V
